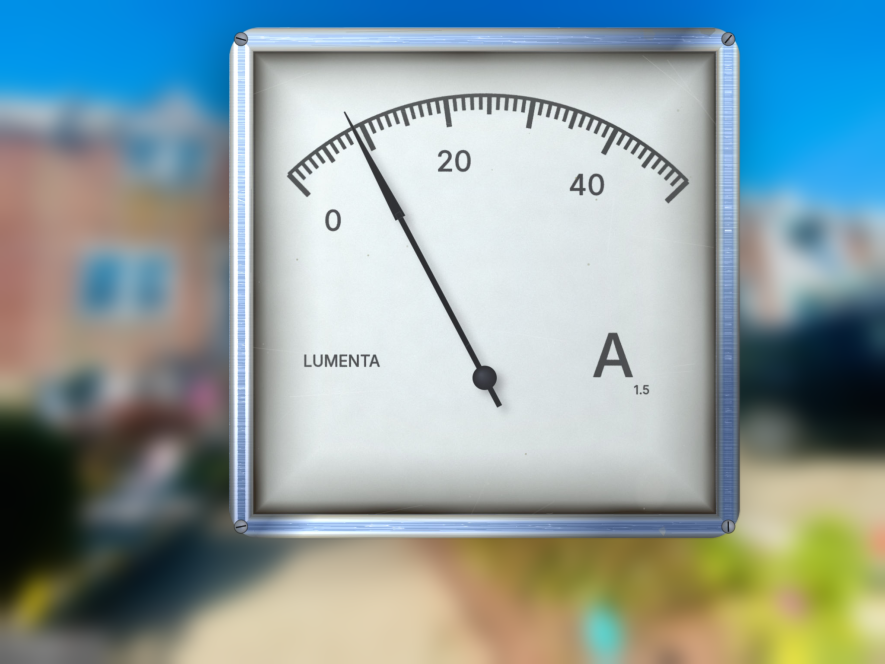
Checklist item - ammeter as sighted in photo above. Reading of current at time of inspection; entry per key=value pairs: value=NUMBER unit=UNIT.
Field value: value=9 unit=A
